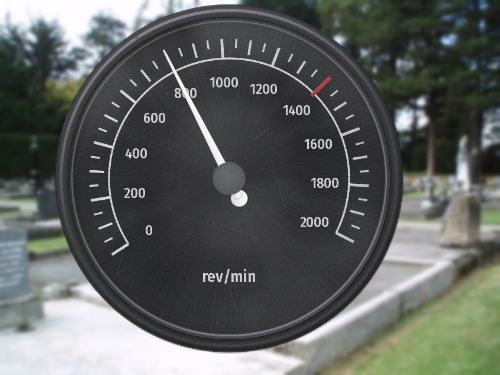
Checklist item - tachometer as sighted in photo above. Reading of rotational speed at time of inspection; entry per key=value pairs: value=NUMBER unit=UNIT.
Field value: value=800 unit=rpm
